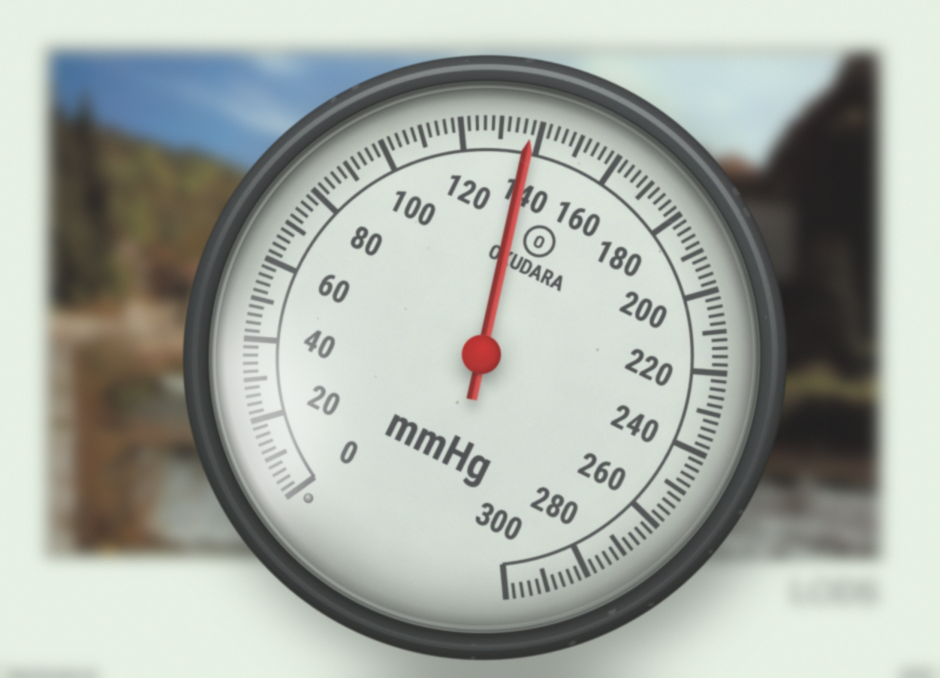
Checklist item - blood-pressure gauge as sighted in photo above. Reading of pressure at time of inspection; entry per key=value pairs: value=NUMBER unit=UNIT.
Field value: value=138 unit=mmHg
